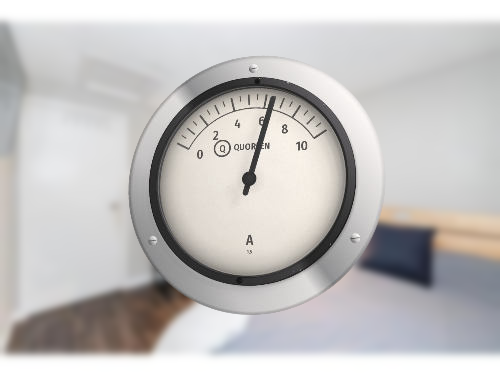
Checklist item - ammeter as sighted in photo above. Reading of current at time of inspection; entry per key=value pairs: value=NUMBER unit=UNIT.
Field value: value=6.5 unit=A
